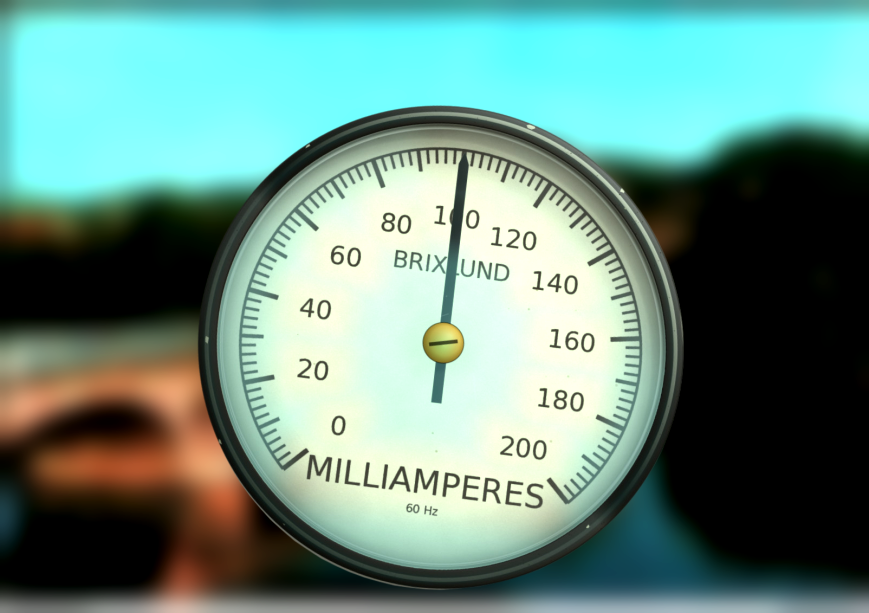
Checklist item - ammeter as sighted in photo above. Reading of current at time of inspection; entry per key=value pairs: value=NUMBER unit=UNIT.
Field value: value=100 unit=mA
